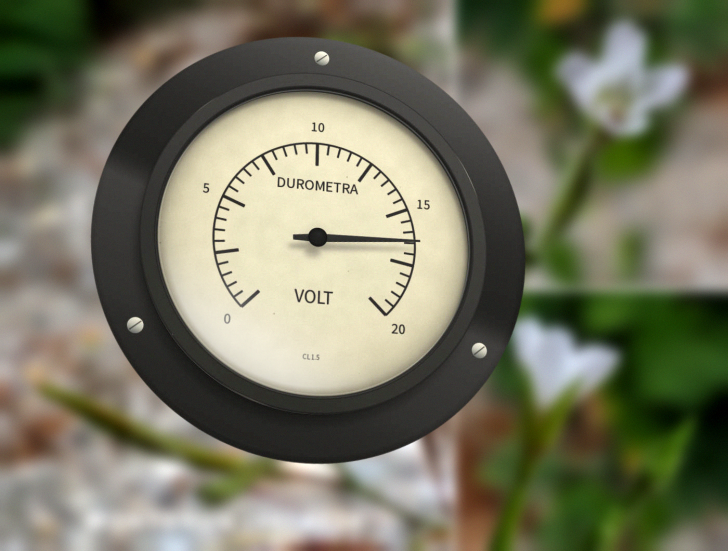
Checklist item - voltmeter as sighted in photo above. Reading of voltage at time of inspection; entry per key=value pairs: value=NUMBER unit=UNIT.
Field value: value=16.5 unit=V
